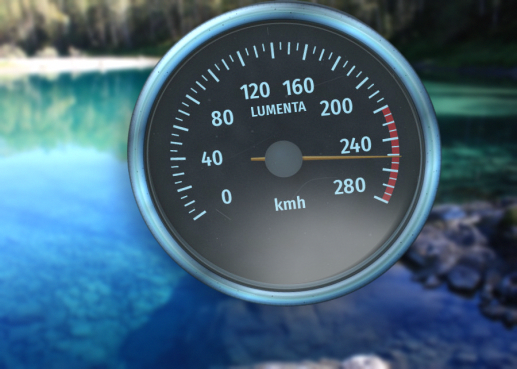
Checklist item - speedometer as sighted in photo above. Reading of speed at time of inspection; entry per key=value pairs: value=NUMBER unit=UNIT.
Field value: value=250 unit=km/h
